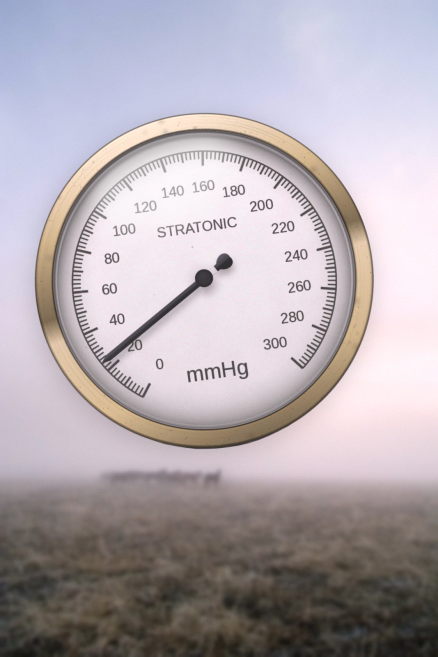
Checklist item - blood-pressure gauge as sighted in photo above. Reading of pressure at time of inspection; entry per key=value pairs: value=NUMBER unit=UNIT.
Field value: value=24 unit=mmHg
